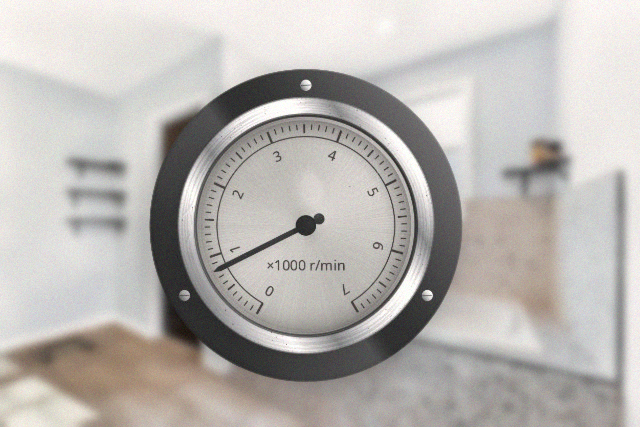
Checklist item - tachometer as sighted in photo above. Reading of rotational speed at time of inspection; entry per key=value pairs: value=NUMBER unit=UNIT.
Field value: value=800 unit=rpm
